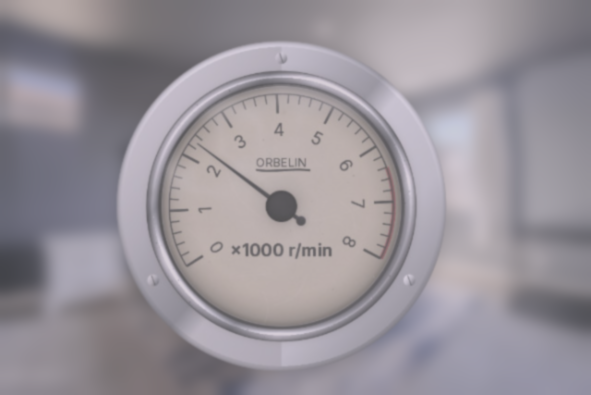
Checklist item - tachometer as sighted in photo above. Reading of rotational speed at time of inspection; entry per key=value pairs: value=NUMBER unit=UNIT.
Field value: value=2300 unit=rpm
